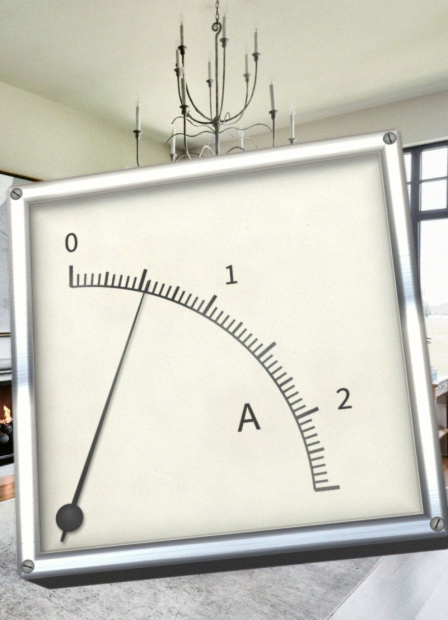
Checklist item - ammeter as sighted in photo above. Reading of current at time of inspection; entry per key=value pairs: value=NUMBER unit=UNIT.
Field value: value=0.55 unit=A
